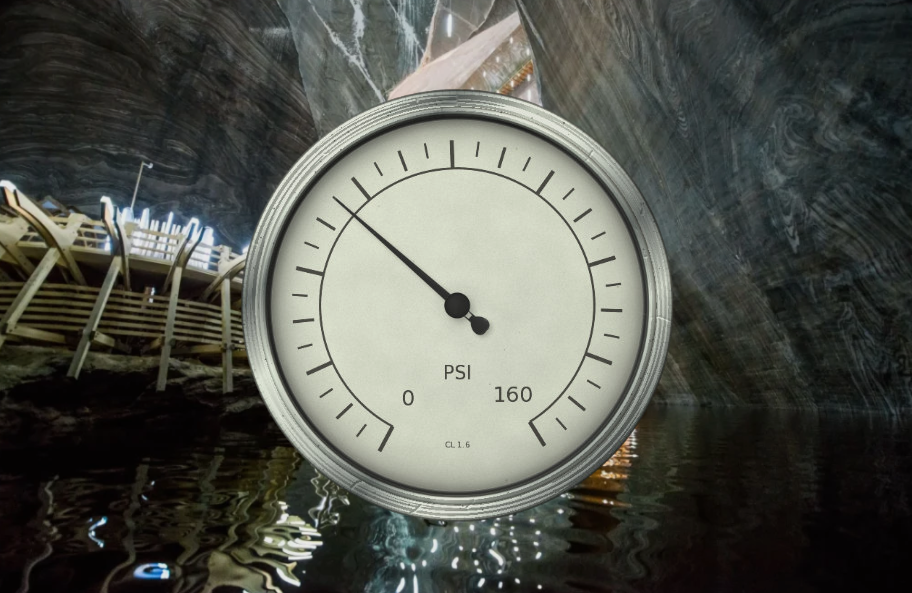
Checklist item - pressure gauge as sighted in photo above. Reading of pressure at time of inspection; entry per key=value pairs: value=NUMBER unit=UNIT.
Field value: value=55 unit=psi
